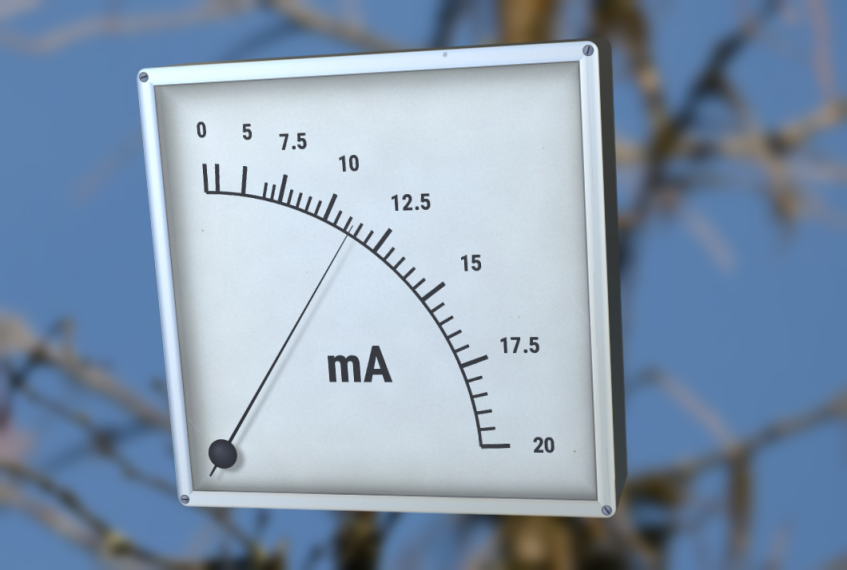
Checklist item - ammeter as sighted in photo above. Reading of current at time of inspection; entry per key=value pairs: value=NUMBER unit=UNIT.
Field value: value=11.25 unit=mA
